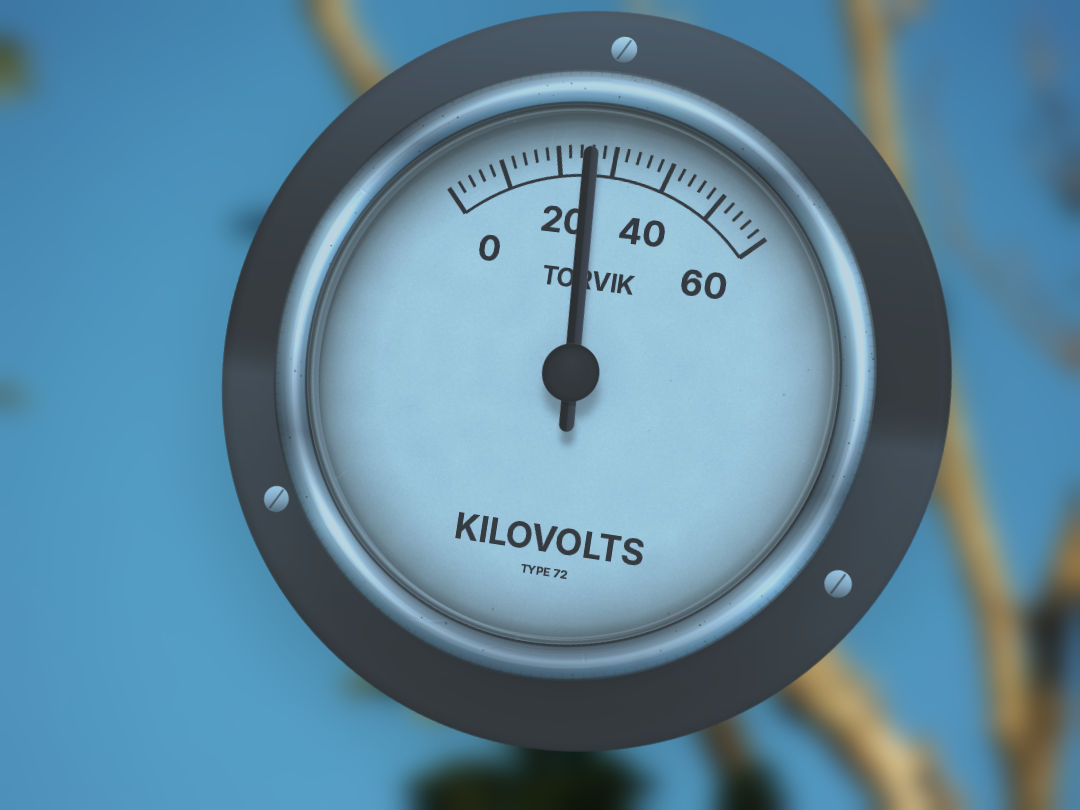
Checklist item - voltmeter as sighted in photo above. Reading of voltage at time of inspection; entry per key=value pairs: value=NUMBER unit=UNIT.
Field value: value=26 unit=kV
